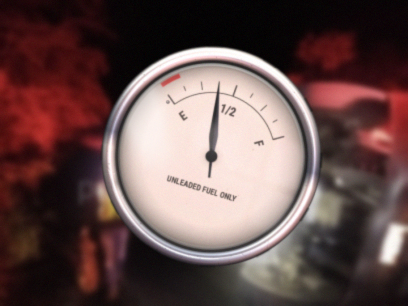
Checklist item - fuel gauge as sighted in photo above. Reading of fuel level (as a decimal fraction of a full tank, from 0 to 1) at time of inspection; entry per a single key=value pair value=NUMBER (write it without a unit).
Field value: value=0.375
